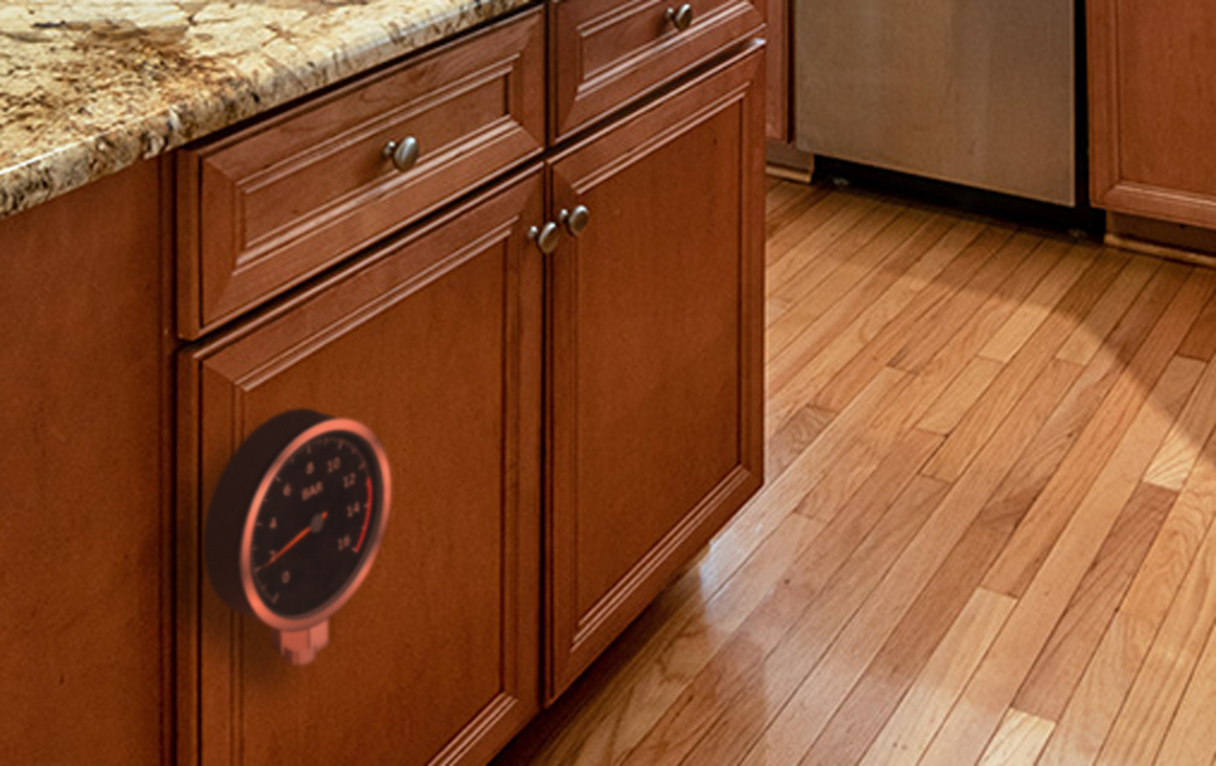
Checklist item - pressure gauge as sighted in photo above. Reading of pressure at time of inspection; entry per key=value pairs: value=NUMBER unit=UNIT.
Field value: value=2 unit=bar
